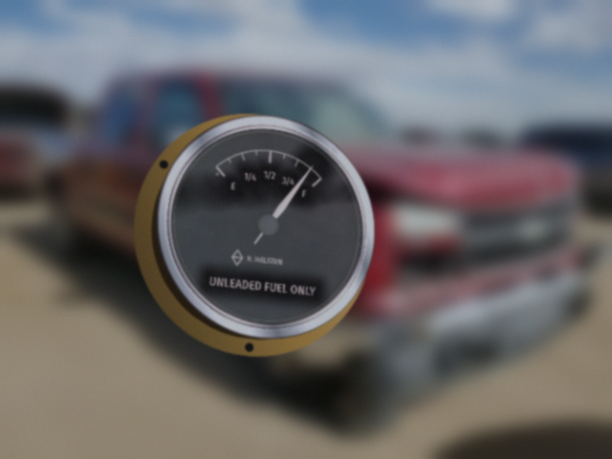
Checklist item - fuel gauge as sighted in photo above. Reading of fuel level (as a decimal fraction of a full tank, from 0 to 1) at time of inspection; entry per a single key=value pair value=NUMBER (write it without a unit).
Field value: value=0.875
